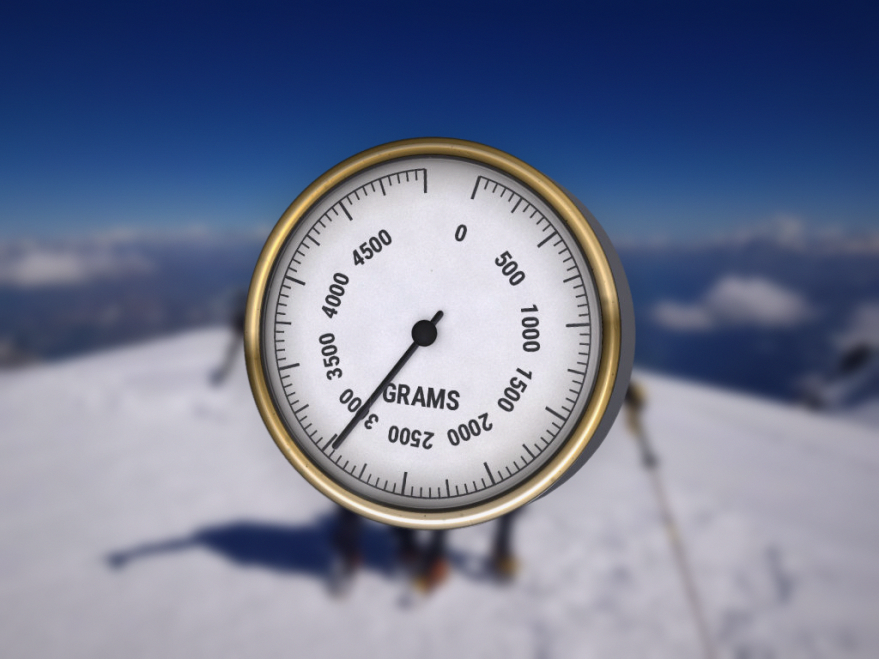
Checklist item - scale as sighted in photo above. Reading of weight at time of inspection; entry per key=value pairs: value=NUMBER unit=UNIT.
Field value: value=2950 unit=g
